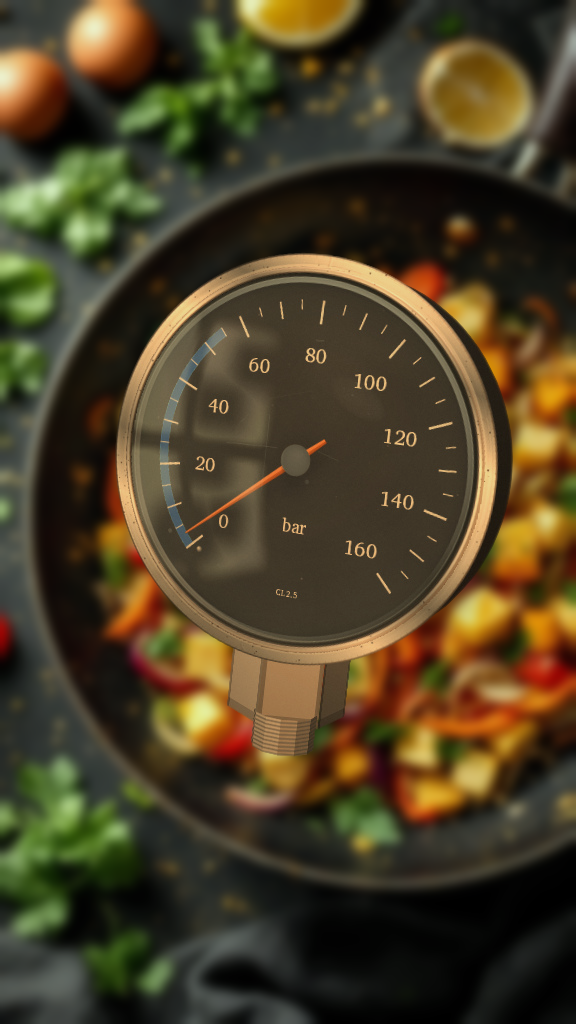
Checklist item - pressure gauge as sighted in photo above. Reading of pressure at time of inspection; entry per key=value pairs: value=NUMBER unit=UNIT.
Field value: value=2.5 unit=bar
